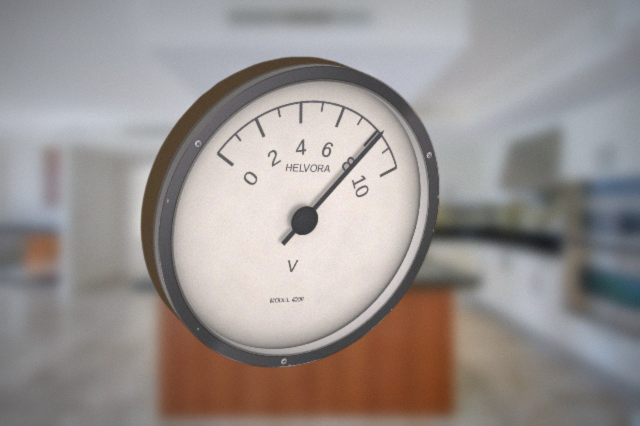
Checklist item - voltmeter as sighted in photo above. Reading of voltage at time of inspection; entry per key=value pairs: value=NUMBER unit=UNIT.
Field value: value=8 unit=V
